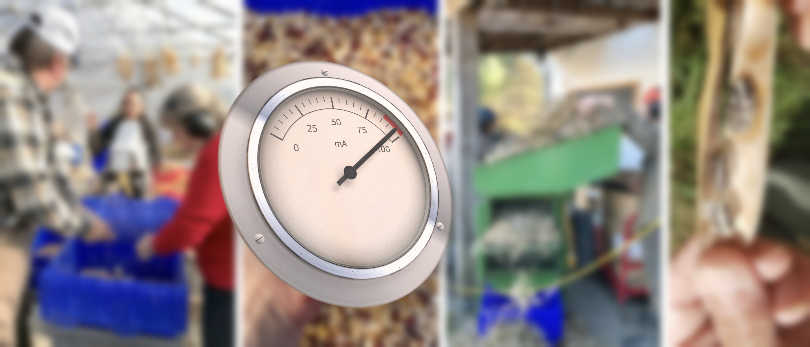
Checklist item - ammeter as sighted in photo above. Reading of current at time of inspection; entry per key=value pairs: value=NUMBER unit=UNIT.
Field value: value=95 unit=mA
